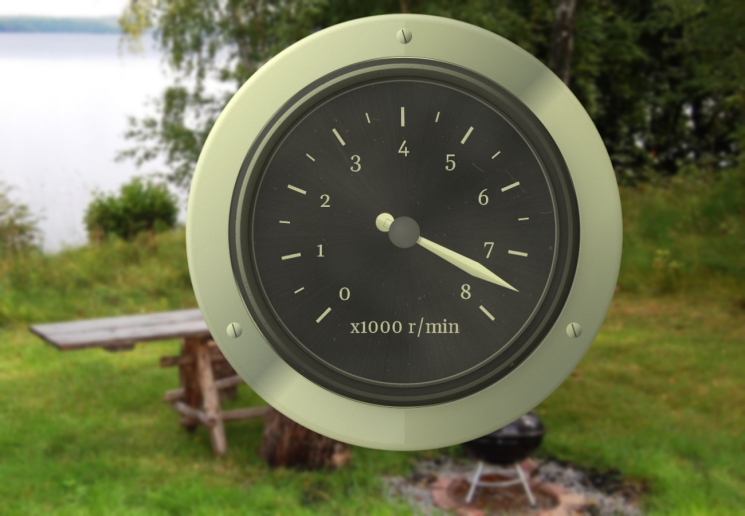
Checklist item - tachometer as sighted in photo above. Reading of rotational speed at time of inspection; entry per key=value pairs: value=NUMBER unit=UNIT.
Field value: value=7500 unit=rpm
